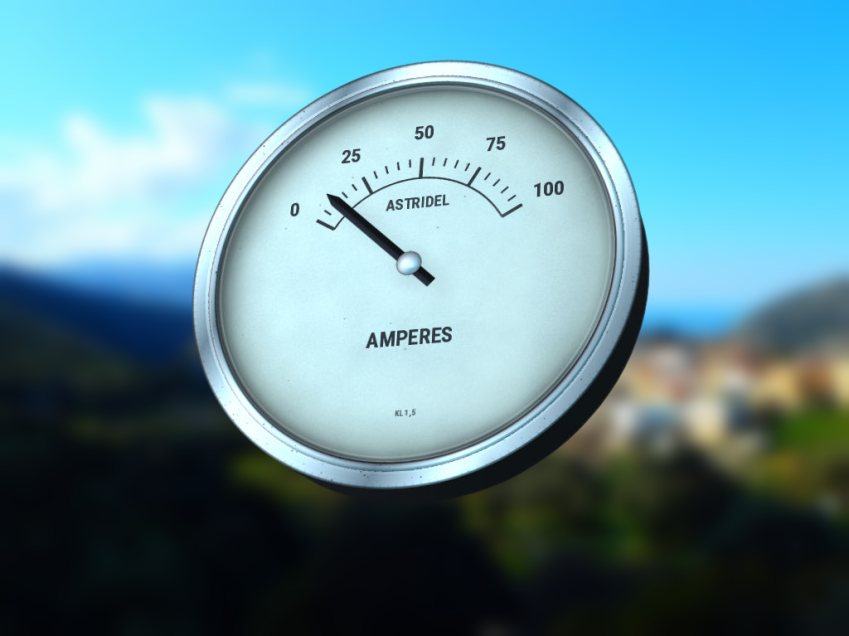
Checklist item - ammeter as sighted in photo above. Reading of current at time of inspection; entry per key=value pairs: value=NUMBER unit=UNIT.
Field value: value=10 unit=A
